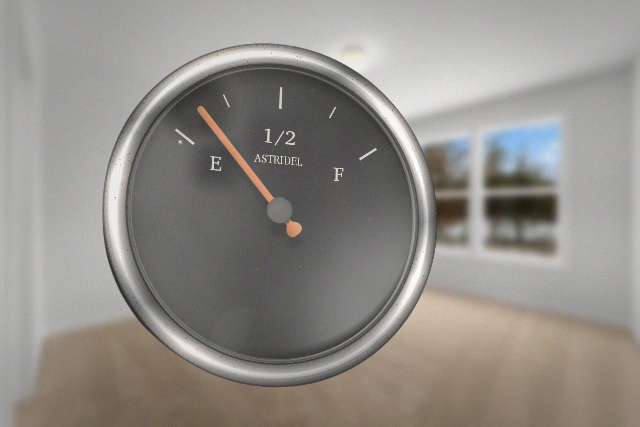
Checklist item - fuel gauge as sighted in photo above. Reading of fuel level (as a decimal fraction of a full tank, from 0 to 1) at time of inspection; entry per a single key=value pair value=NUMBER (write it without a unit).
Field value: value=0.125
